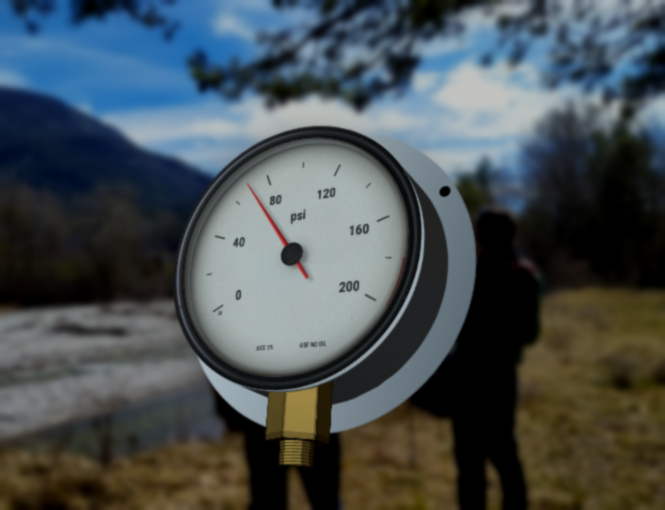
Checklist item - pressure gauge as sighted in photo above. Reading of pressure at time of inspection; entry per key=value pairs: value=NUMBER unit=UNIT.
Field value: value=70 unit=psi
